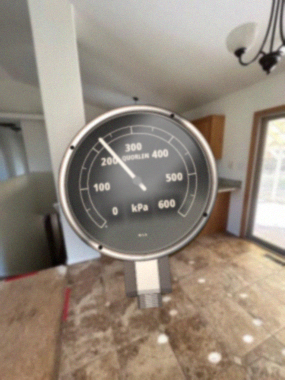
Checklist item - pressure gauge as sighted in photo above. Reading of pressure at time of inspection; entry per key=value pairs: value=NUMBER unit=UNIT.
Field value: value=225 unit=kPa
